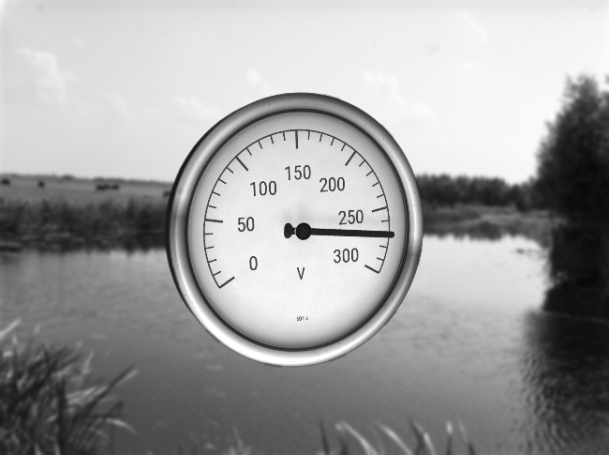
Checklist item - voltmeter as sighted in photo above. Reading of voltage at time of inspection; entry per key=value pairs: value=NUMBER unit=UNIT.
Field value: value=270 unit=V
